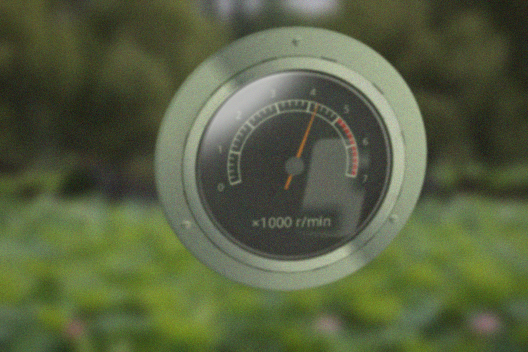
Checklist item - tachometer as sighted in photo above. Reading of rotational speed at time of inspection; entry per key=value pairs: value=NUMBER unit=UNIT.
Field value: value=4200 unit=rpm
